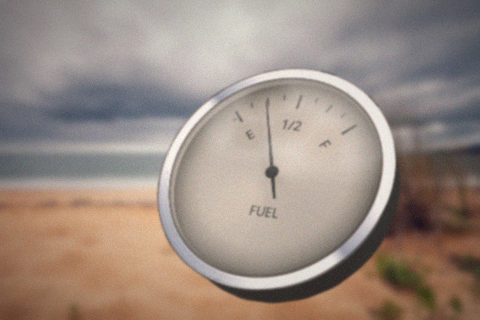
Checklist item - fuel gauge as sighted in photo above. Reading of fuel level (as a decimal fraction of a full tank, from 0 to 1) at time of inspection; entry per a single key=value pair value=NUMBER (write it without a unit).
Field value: value=0.25
